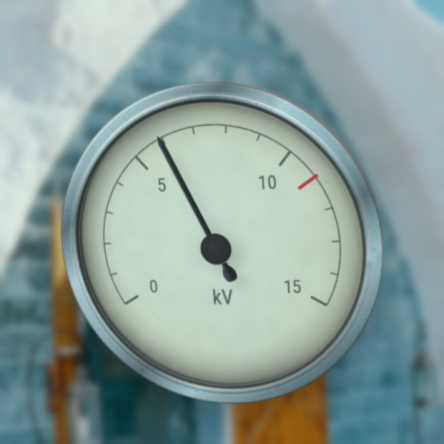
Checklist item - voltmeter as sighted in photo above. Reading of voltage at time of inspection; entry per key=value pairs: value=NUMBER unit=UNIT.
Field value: value=6 unit=kV
